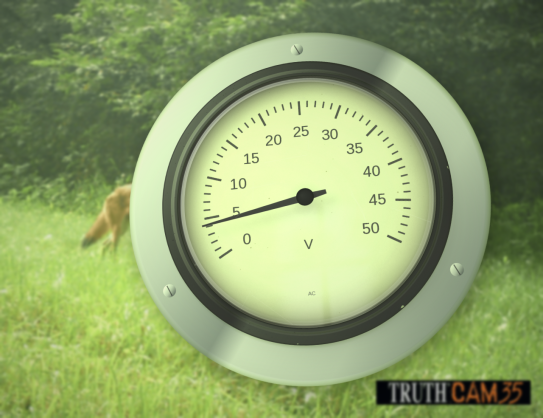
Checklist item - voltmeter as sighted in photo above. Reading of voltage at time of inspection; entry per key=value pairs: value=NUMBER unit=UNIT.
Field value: value=4 unit=V
